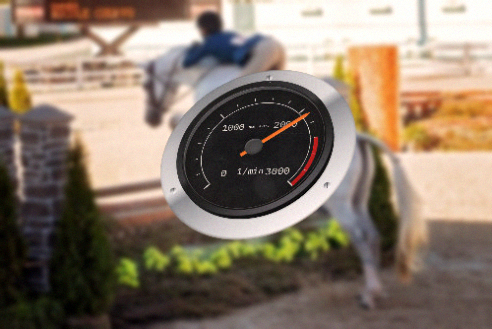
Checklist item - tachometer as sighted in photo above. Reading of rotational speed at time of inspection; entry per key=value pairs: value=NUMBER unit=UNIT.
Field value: value=2100 unit=rpm
